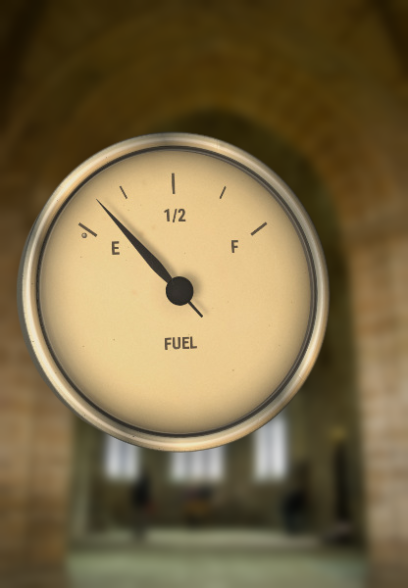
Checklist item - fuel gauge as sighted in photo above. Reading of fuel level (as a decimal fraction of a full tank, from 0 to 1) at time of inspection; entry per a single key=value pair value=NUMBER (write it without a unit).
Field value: value=0.125
